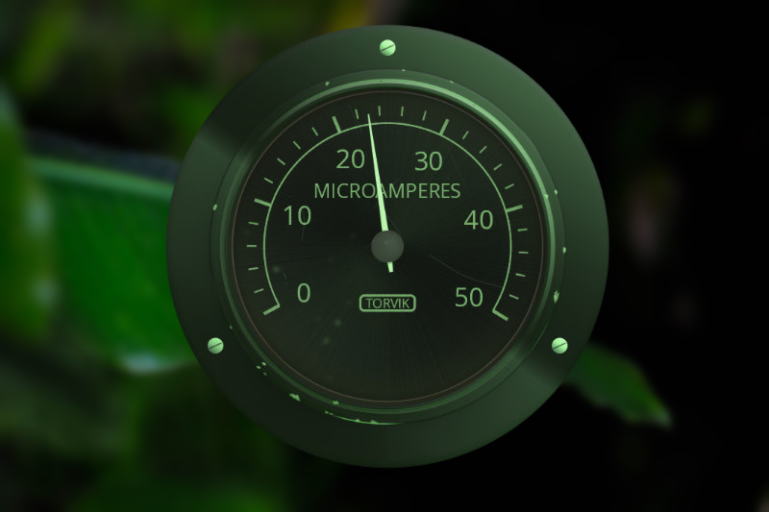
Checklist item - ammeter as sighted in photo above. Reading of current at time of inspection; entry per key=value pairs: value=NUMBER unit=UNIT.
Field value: value=23 unit=µA
